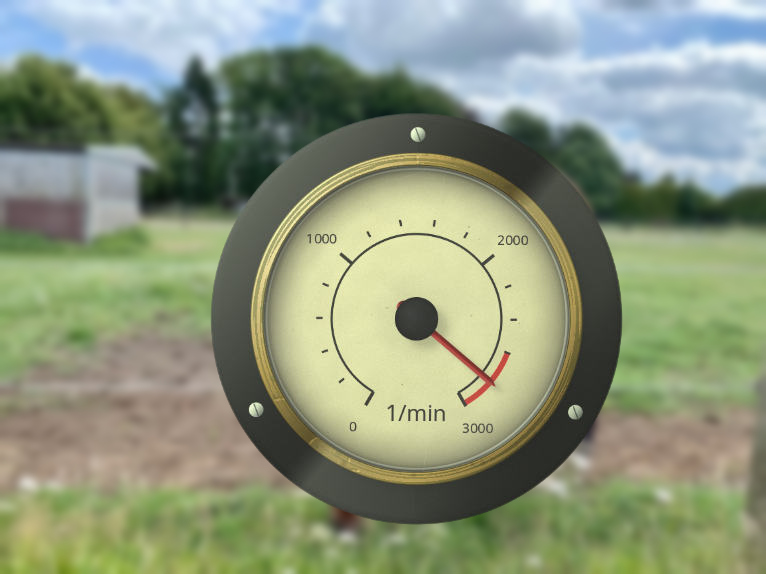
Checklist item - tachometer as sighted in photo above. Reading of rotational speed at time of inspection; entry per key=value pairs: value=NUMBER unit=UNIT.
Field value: value=2800 unit=rpm
